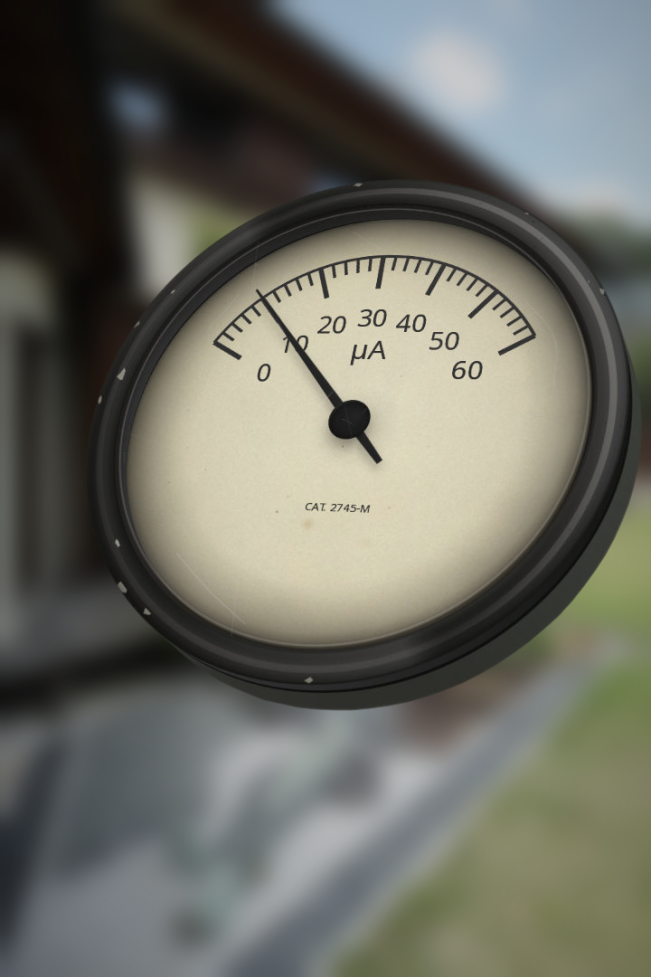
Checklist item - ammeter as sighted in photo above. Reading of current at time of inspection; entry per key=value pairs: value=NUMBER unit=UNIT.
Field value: value=10 unit=µA
